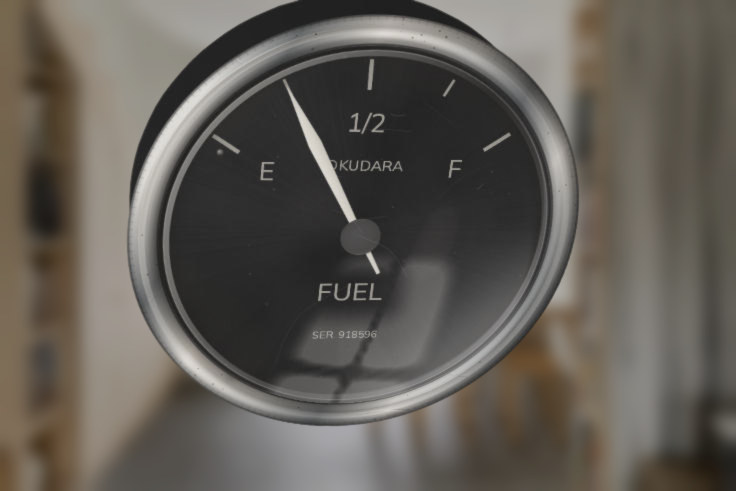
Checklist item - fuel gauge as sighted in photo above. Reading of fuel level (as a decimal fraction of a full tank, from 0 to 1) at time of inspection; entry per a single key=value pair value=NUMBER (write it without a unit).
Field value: value=0.25
